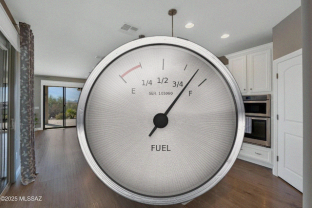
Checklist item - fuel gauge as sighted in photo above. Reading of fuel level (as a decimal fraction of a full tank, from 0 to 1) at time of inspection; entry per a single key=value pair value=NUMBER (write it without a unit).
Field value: value=0.875
